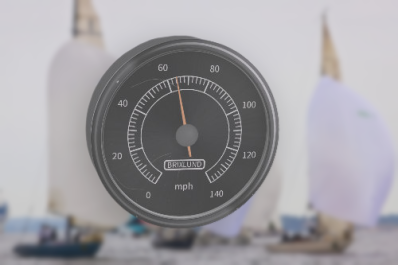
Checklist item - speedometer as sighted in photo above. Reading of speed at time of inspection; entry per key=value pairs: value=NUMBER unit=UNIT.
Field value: value=64 unit=mph
